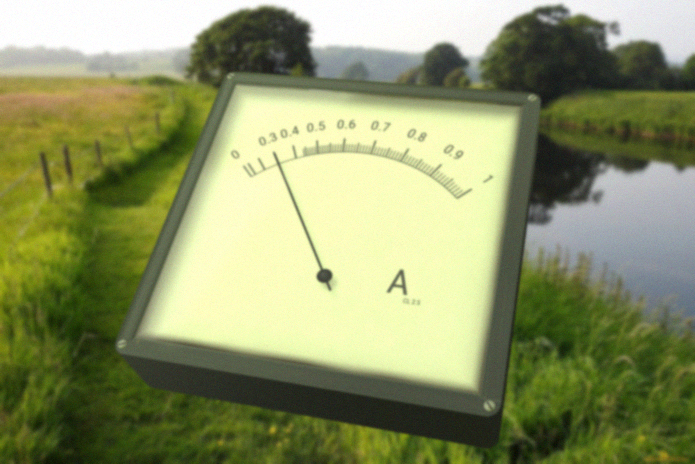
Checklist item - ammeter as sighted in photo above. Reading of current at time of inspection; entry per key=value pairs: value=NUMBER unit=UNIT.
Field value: value=0.3 unit=A
